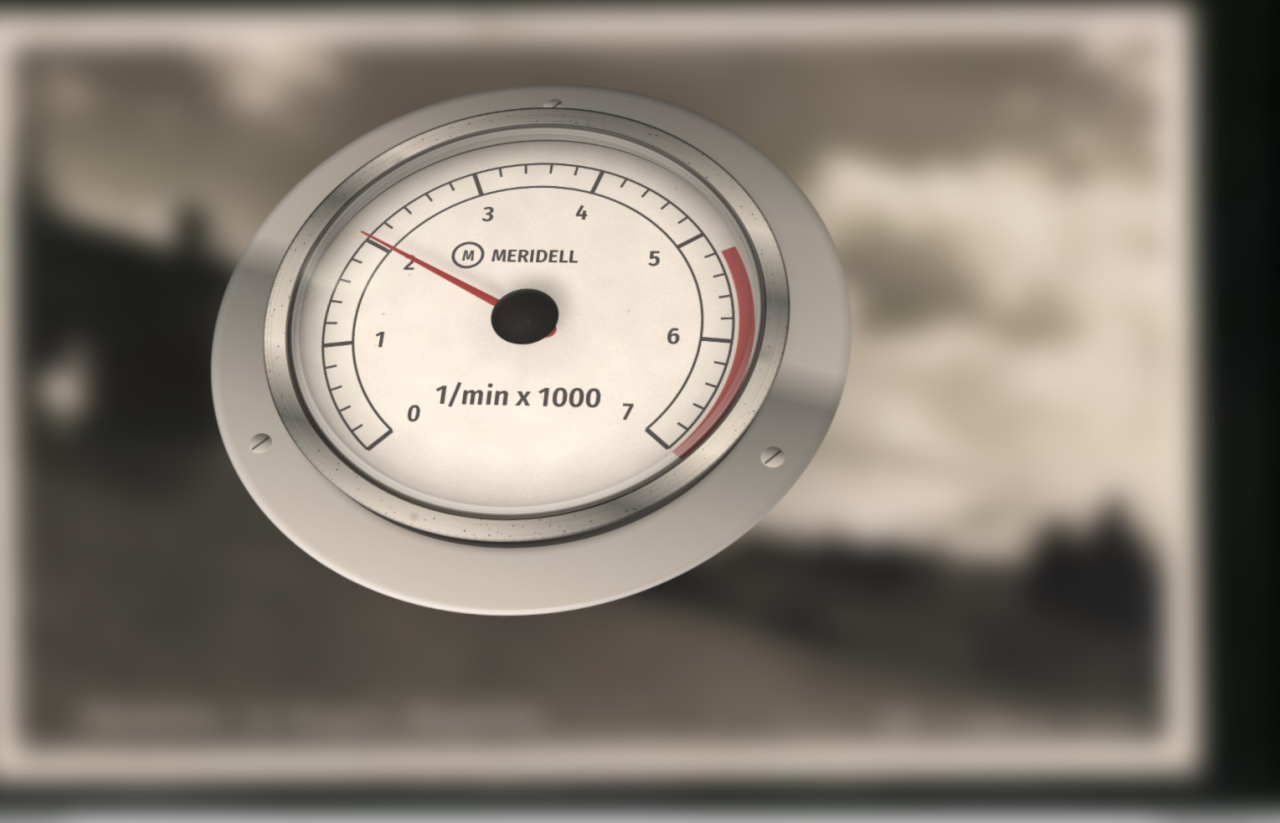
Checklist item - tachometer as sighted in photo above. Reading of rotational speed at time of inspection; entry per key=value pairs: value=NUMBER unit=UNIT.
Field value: value=2000 unit=rpm
